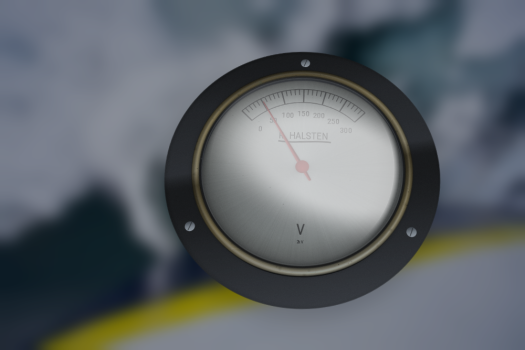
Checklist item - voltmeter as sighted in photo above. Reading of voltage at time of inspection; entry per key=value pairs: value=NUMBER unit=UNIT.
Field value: value=50 unit=V
